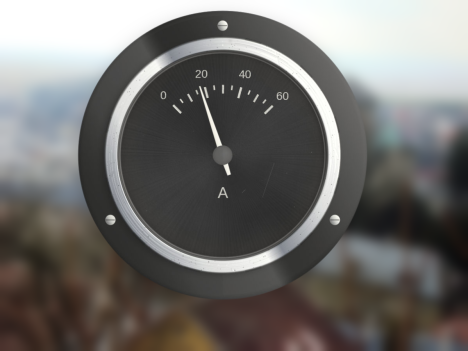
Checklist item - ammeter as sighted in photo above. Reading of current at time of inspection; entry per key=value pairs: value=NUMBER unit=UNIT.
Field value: value=17.5 unit=A
